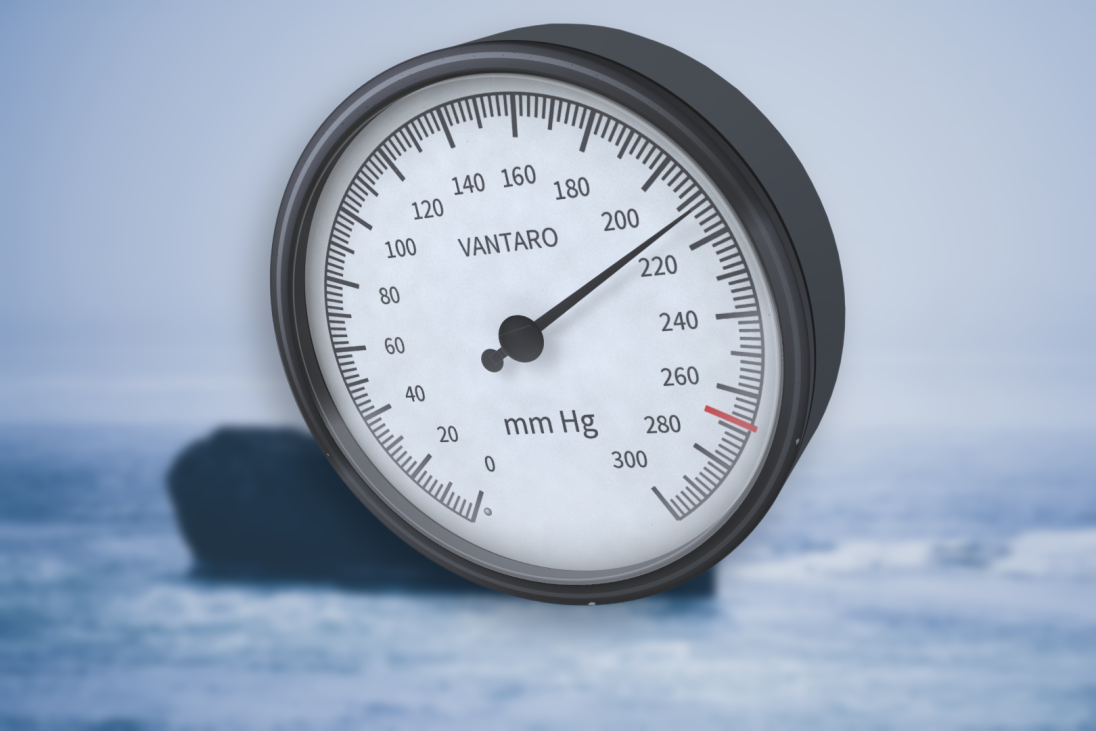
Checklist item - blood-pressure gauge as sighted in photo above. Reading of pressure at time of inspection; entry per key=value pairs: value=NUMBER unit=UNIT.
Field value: value=212 unit=mmHg
